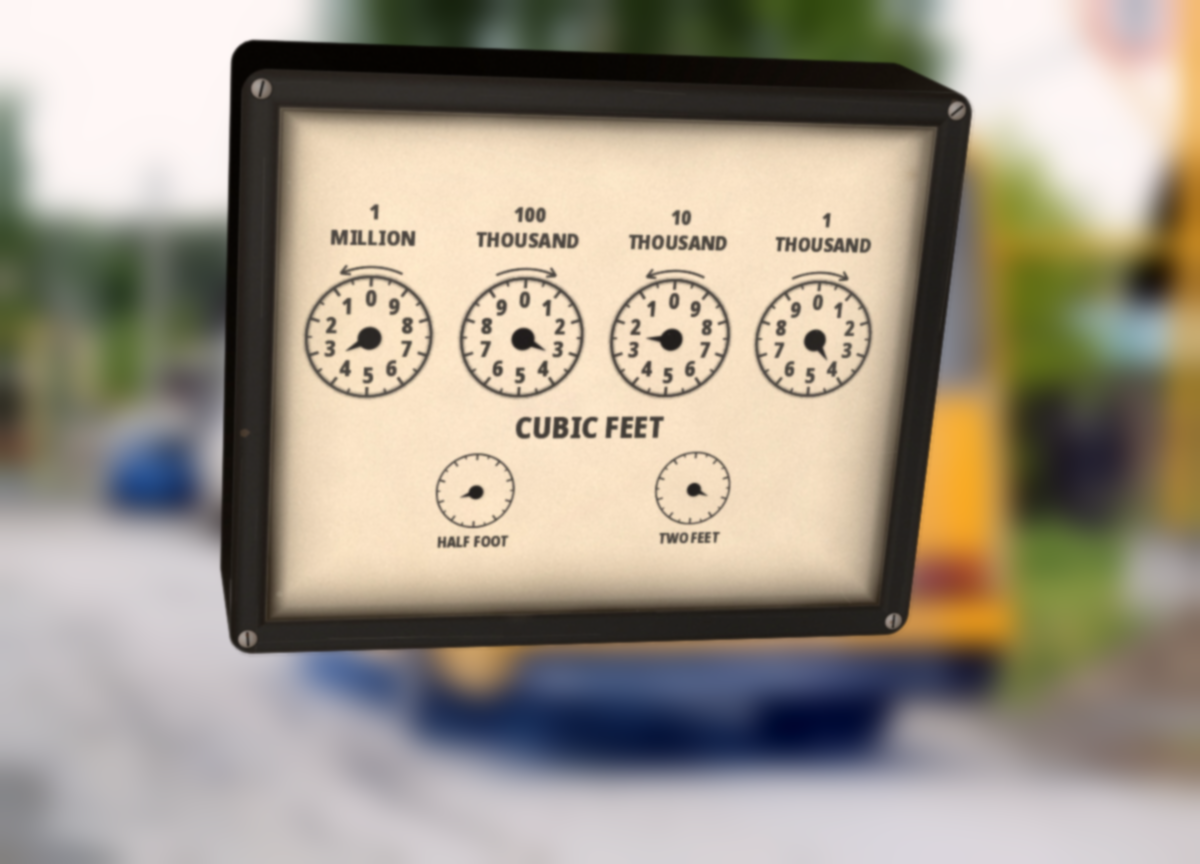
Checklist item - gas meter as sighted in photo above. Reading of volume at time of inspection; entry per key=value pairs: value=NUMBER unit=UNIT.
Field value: value=332400 unit=ft³
